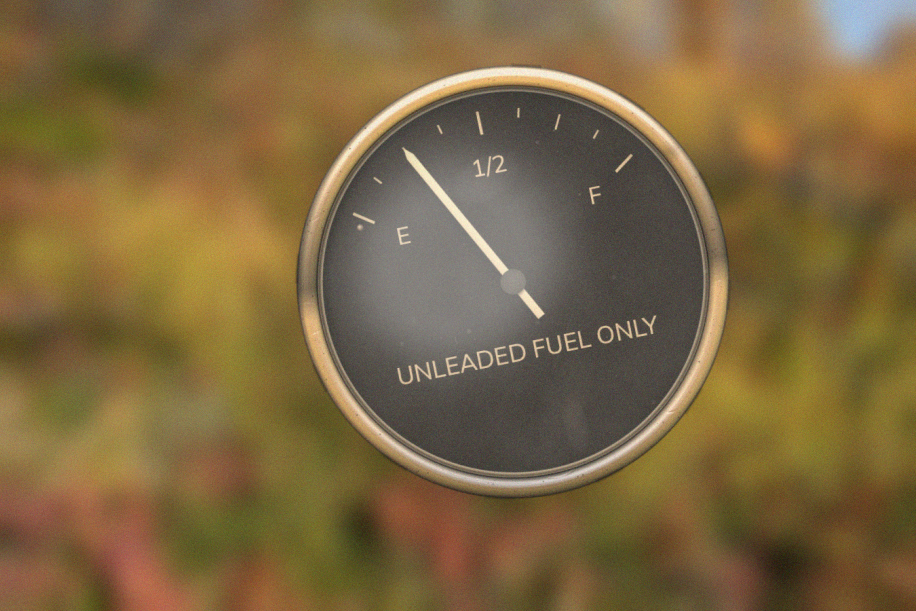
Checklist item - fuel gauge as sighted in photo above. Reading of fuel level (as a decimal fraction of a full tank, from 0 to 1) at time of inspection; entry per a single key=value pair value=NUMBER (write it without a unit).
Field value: value=0.25
